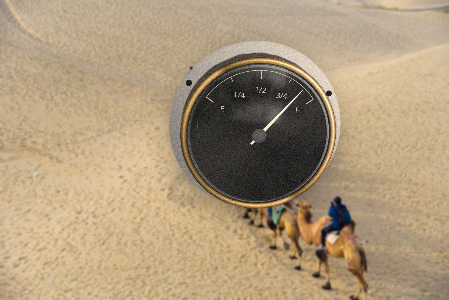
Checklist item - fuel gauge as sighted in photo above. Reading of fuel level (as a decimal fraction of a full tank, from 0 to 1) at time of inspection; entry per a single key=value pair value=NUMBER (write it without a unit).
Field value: value=0.875
